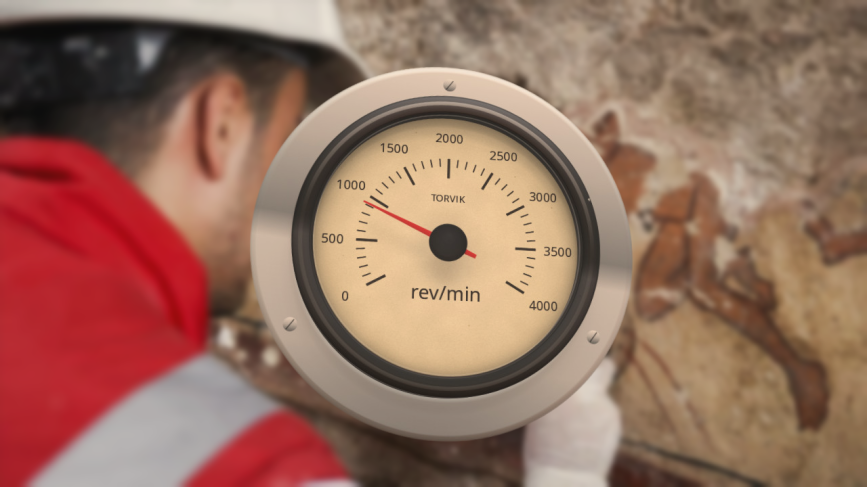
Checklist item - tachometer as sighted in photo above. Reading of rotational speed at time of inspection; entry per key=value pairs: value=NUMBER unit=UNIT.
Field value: value=900 unit=rpm
